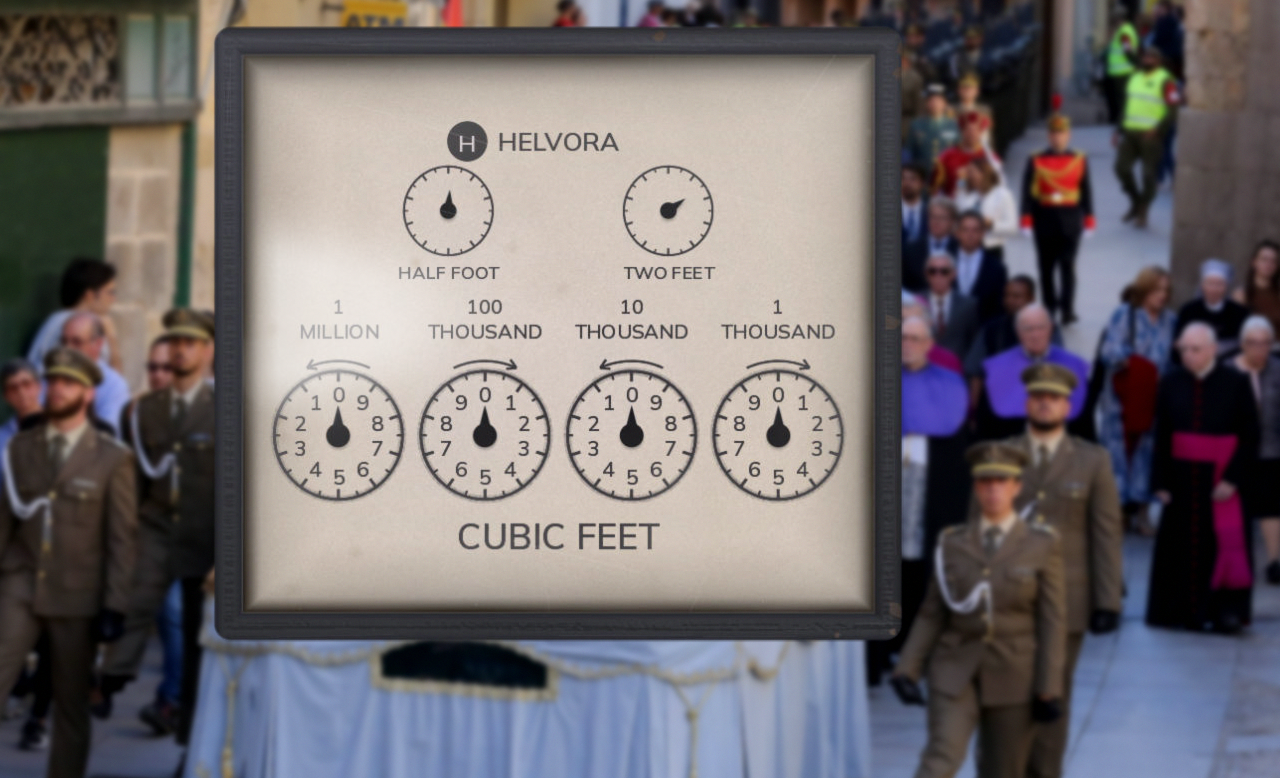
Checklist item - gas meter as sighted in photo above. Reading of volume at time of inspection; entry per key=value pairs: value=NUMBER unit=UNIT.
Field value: value=0 unit=ft³
